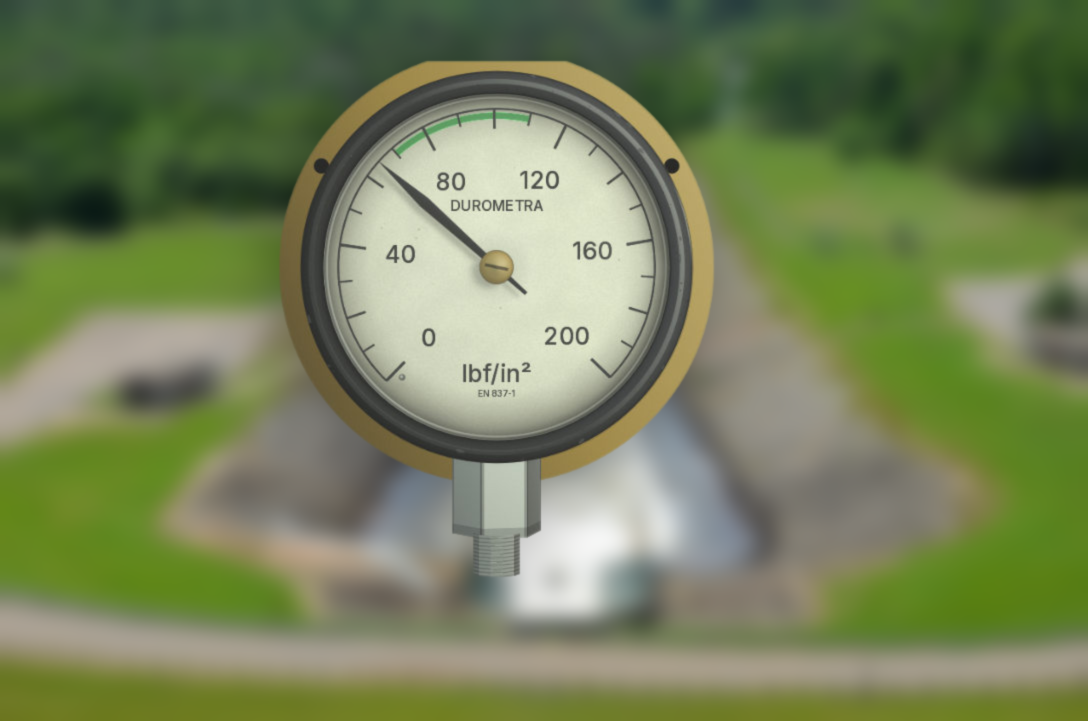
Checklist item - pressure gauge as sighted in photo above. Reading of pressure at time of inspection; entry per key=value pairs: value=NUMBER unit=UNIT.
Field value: value=65 unit=psi
